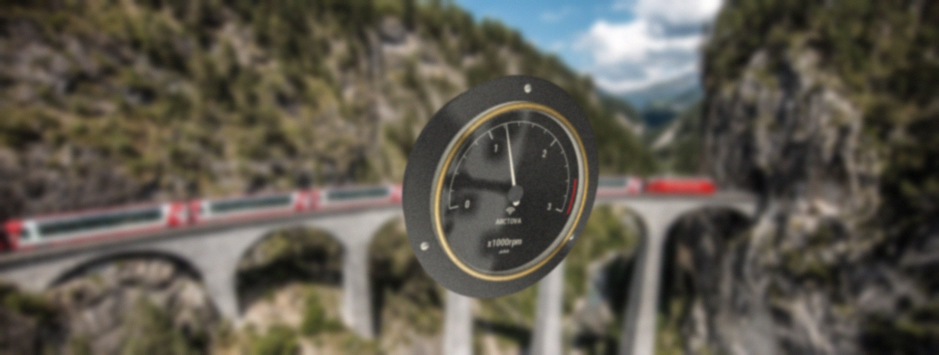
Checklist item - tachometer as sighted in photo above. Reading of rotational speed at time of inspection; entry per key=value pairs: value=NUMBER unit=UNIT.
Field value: value=1200 unit=rpm
